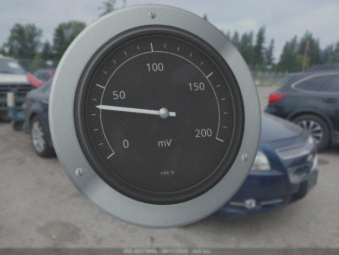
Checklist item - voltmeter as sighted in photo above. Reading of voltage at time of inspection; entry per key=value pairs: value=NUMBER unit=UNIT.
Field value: value=35 unit=mV
